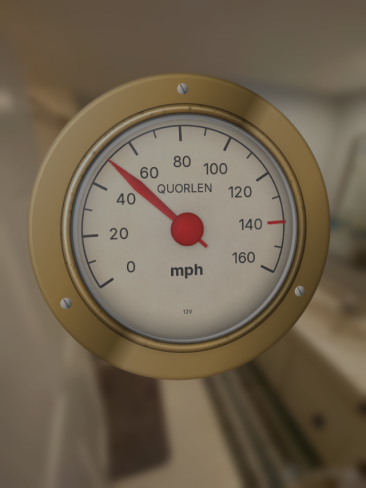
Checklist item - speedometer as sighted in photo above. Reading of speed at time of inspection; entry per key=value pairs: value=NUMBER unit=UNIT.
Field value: value=50 unit=mph
